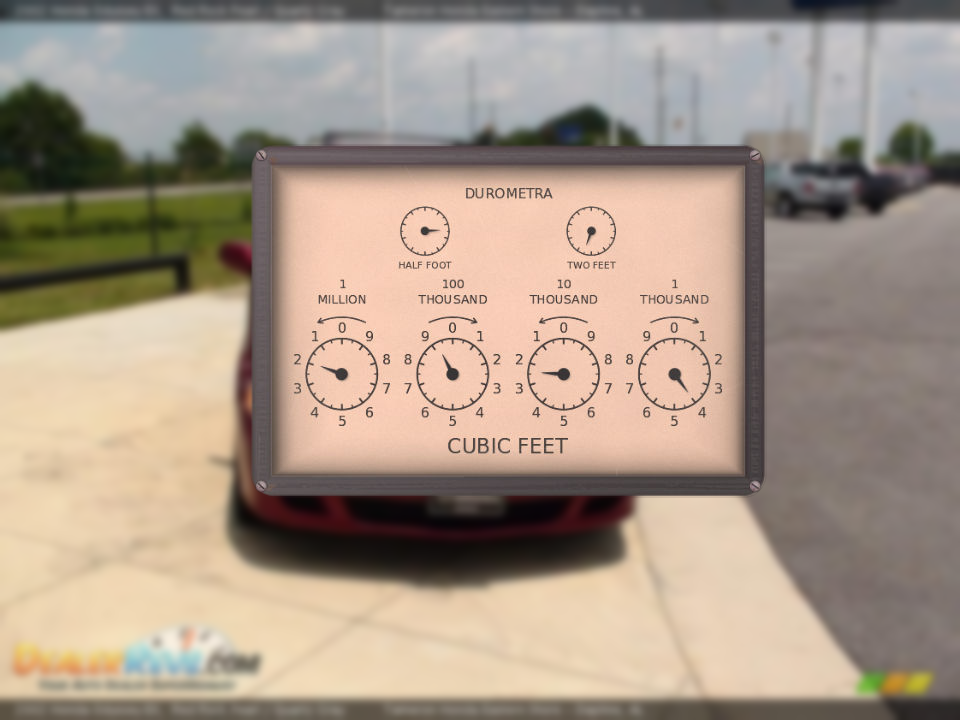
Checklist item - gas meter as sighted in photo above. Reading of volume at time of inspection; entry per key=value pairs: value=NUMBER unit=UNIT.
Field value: value=192400 unit=ft³
